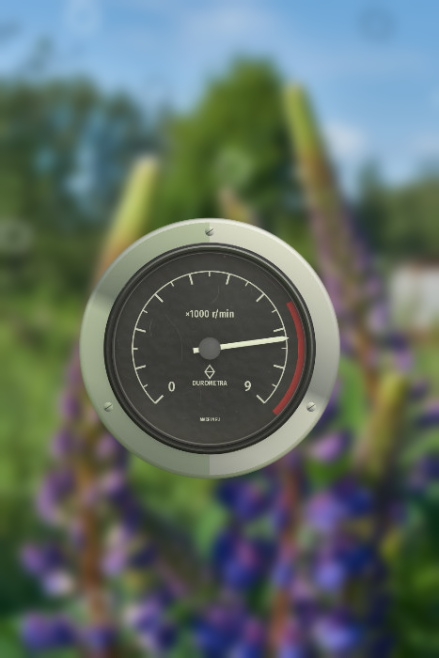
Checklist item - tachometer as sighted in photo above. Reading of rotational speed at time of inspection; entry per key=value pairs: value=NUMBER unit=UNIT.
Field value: value=7250 unit=rpm
